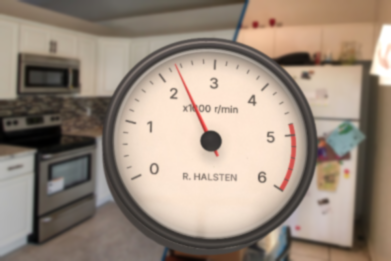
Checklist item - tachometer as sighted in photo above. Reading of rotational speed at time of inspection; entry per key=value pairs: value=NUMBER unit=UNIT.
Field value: value=2300 unit=rpm
